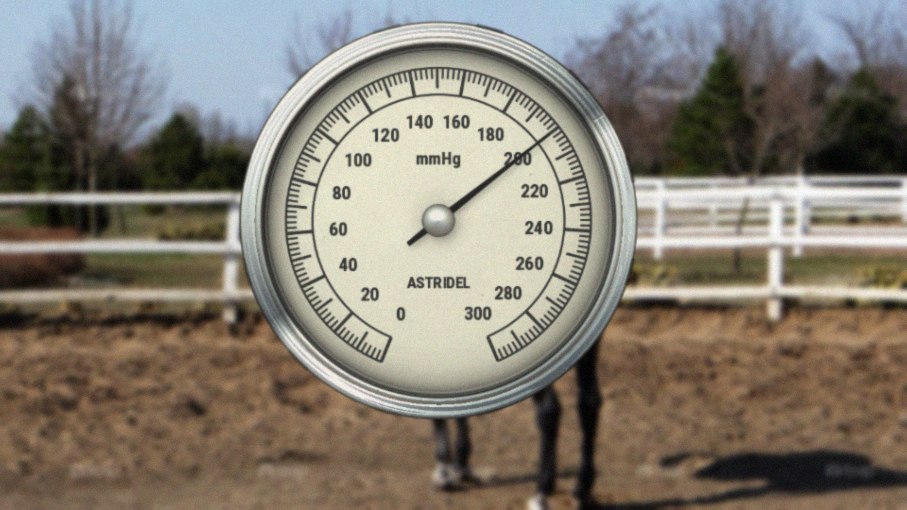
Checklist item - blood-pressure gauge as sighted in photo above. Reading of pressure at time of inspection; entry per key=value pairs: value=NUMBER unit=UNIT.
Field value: value=200 unit=mmHg
